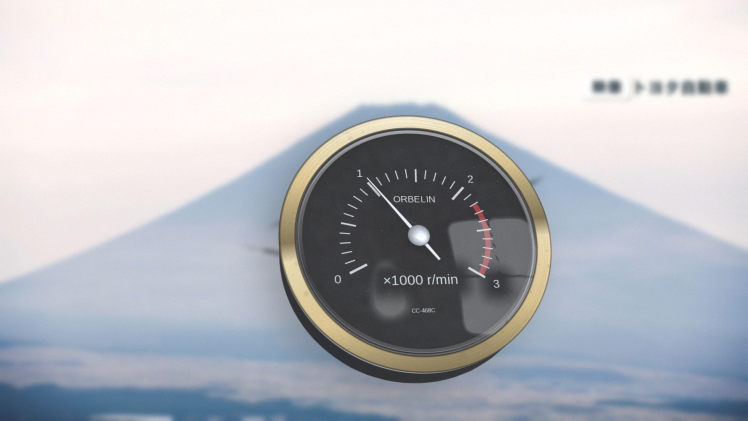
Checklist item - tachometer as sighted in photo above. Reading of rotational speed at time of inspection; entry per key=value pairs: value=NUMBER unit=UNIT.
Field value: value=1000 unit=rpm
